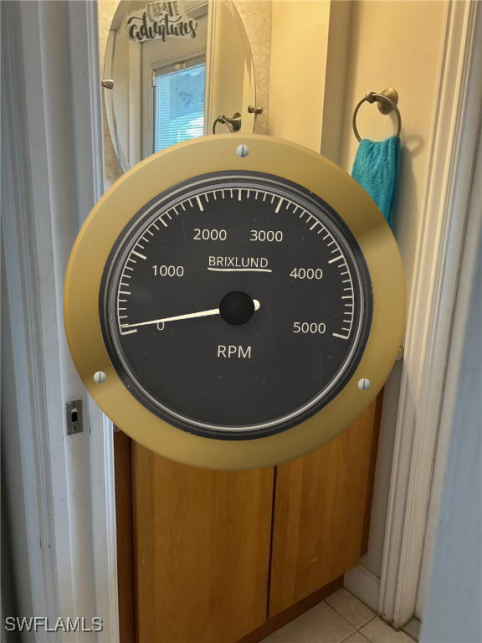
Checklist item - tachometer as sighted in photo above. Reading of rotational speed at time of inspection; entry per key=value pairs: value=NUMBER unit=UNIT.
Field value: value=100 unit=rpm
